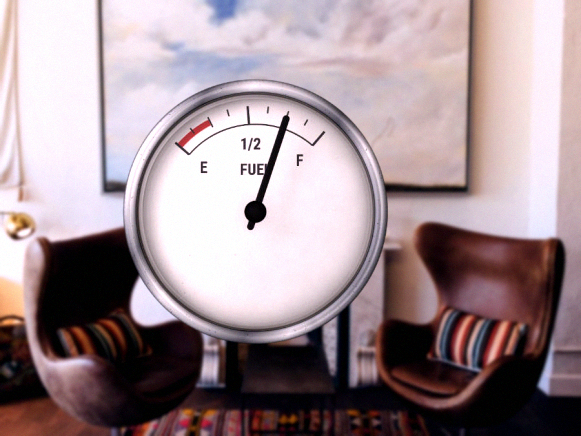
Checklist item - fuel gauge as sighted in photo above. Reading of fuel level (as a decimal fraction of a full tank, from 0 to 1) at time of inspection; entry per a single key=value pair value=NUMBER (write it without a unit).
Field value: value=0.75
